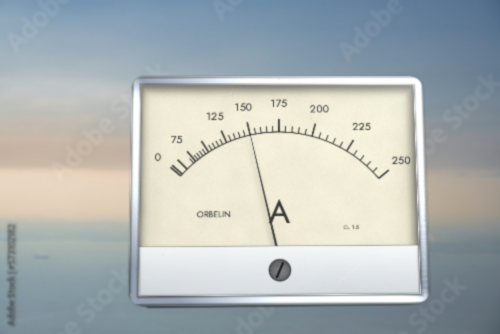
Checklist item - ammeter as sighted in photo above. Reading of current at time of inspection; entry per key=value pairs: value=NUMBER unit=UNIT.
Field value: value=150 unit=A
